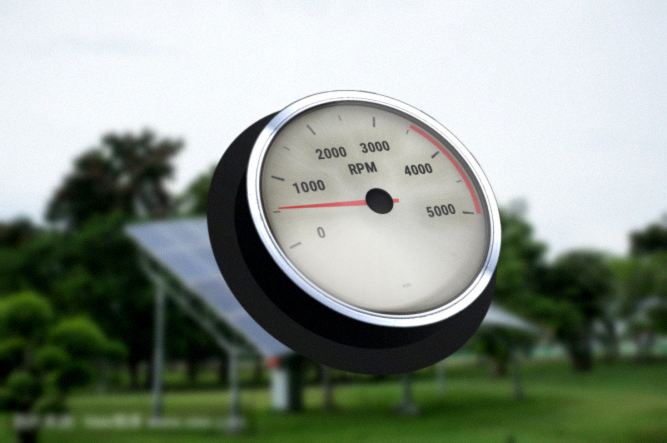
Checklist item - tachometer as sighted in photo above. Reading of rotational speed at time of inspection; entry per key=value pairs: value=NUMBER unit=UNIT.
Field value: value=500 unit=rpm
